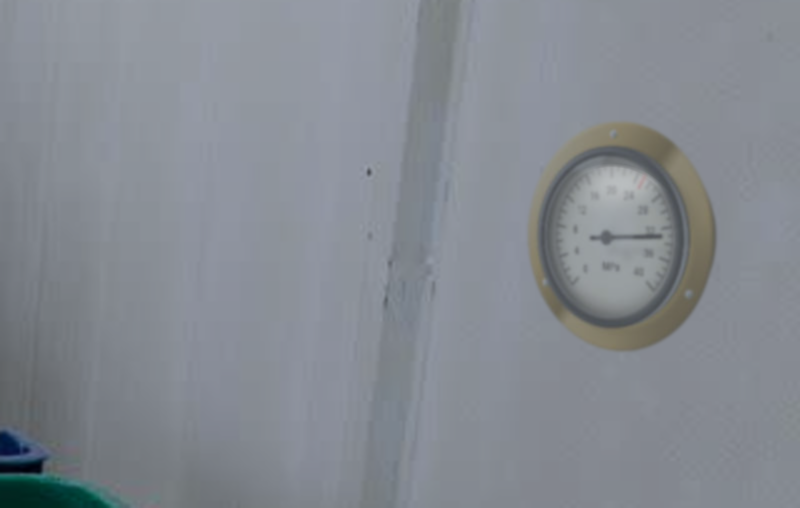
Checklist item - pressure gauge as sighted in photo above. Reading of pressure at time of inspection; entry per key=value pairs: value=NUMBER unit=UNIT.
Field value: value=33 unit=MPa
